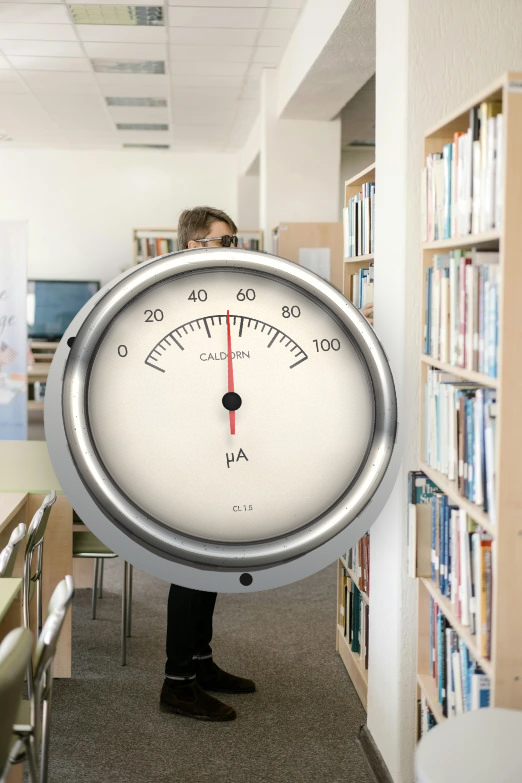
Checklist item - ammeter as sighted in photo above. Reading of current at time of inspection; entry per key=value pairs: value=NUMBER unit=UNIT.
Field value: value=52 unit=µA
